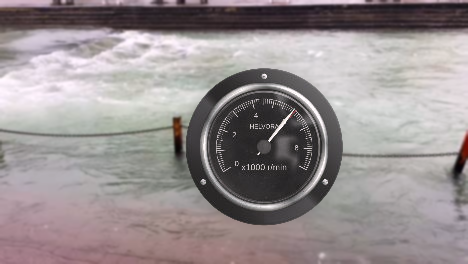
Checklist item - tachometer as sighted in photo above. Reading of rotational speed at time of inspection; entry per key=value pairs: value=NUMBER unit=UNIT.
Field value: value=6000 unit=rpm
